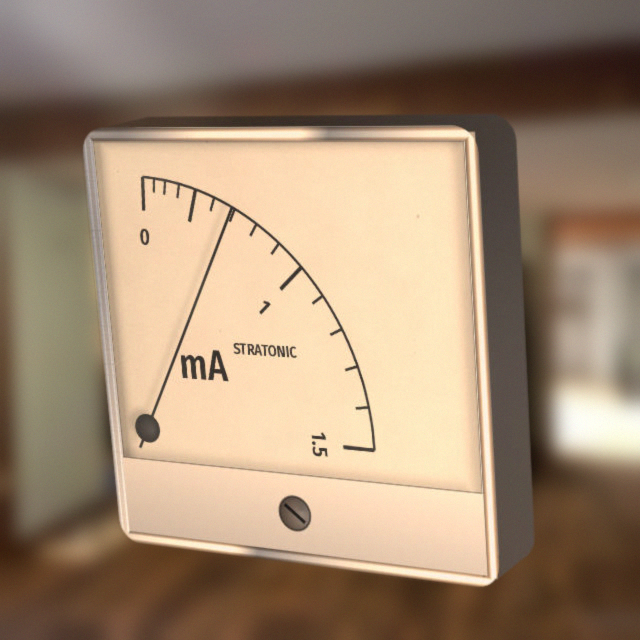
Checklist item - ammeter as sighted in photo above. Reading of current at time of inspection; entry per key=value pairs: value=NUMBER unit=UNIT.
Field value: value=0.7 unit=mA
